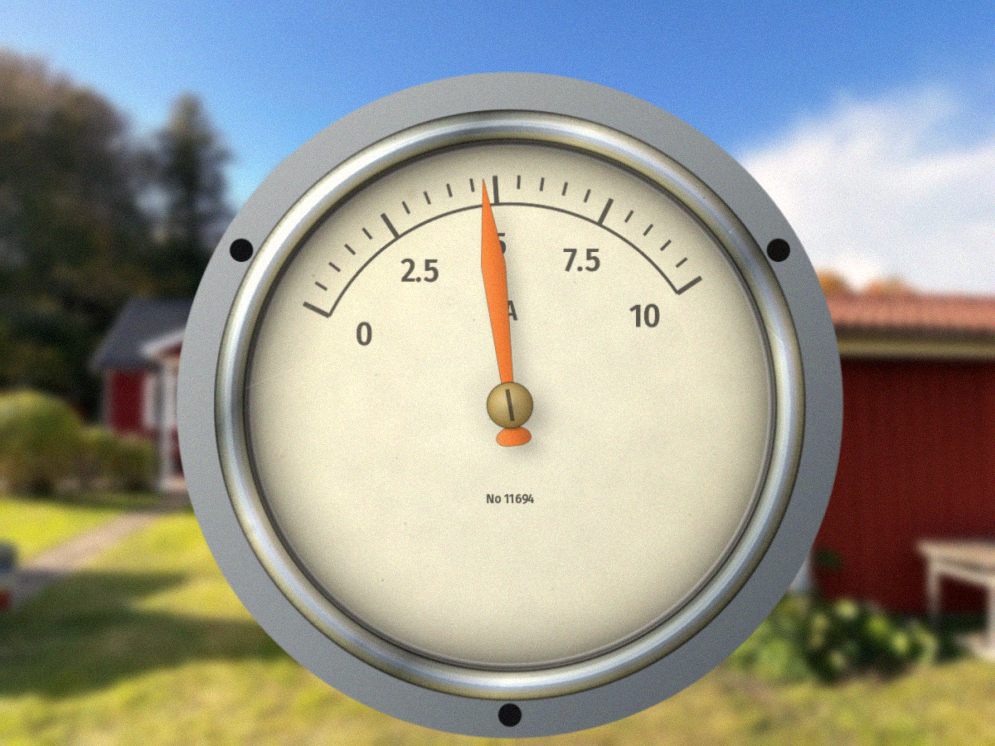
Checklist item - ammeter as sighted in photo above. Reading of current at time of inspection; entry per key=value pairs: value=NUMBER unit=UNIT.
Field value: value=4.75 unit=A
